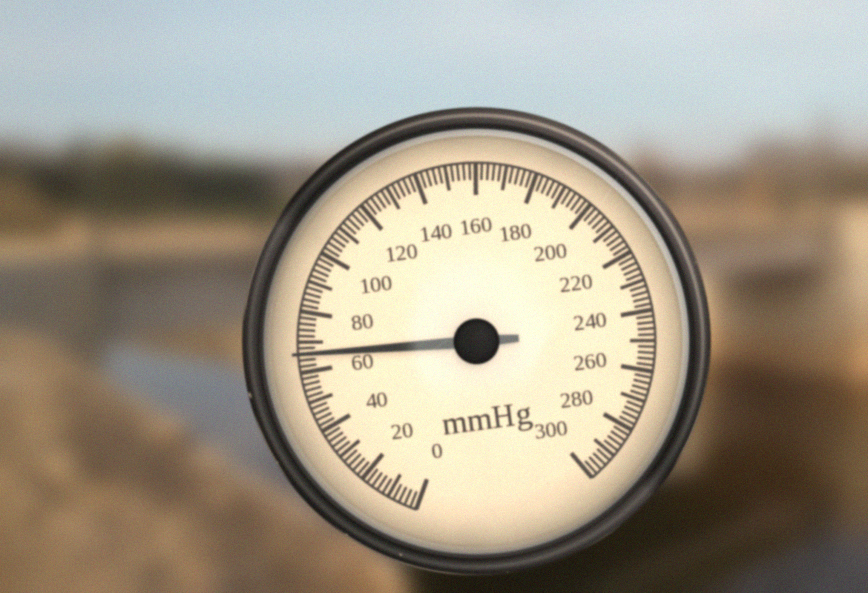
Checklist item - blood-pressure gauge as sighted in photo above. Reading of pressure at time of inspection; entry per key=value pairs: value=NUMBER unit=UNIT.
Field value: value=66 unit=mmHg
